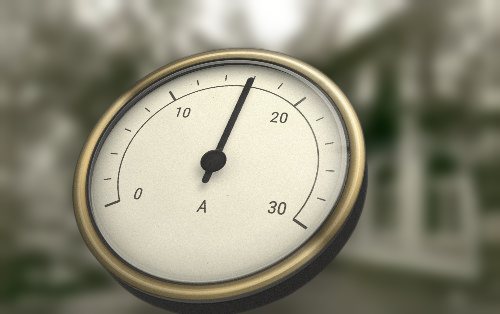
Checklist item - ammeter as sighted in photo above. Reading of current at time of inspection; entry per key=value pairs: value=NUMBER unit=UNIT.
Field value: value=16 unit=A
